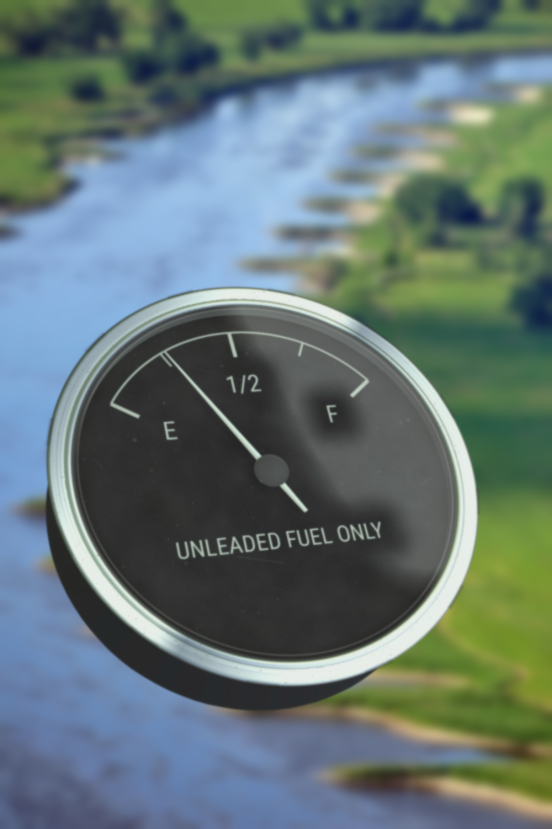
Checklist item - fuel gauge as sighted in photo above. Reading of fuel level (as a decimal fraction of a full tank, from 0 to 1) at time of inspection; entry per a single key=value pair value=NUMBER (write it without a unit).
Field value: value=0.25
